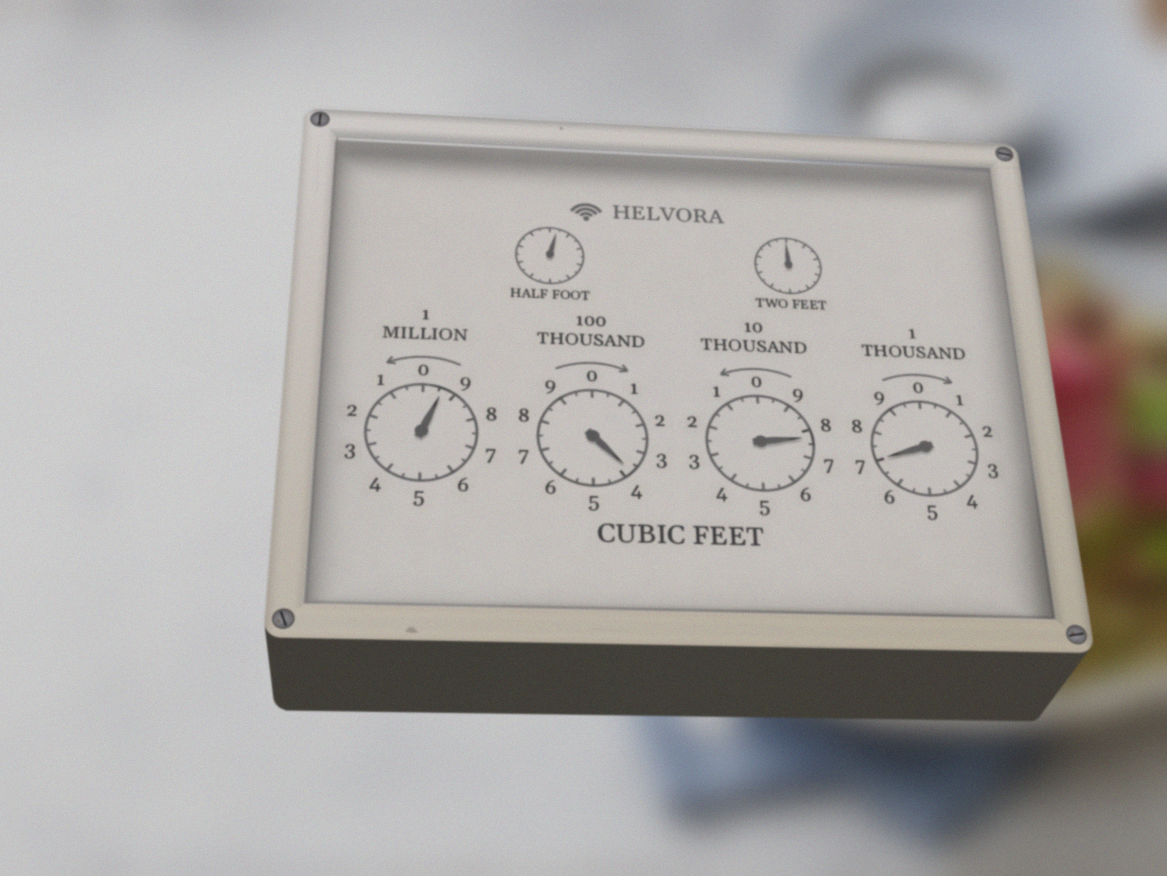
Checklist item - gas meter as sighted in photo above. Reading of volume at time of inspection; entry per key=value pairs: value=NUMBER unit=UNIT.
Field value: value=937700 unit=ft³
